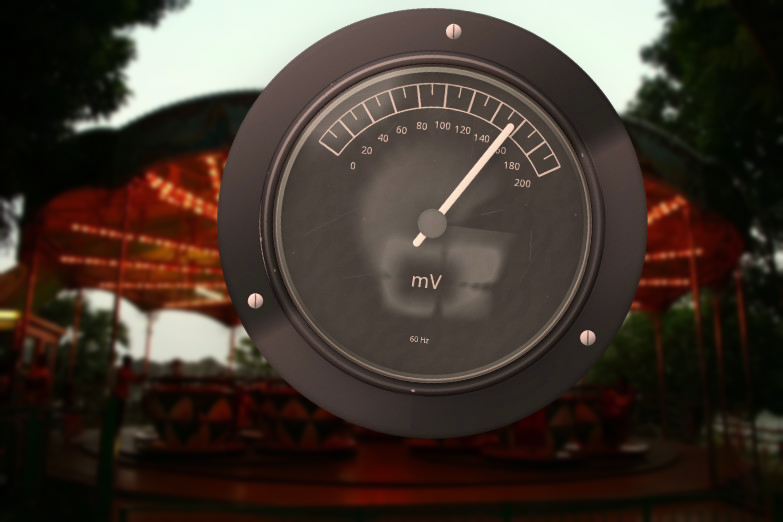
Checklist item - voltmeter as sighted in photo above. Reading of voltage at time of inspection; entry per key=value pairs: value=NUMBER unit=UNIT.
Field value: value=155 unit=mV
